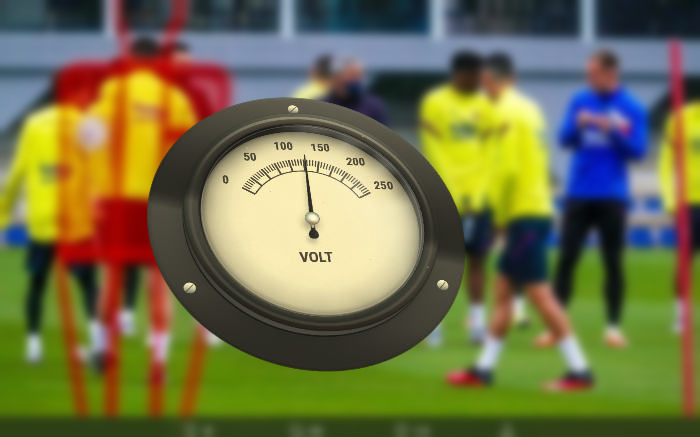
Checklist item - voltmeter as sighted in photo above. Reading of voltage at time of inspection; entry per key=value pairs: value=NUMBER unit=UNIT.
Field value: value=125 unit=V
